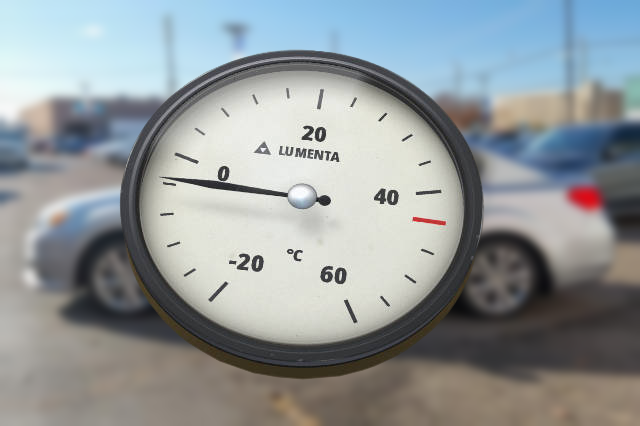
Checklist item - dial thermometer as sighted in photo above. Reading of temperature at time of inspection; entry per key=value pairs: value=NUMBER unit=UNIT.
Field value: value=-4 unit=°C
